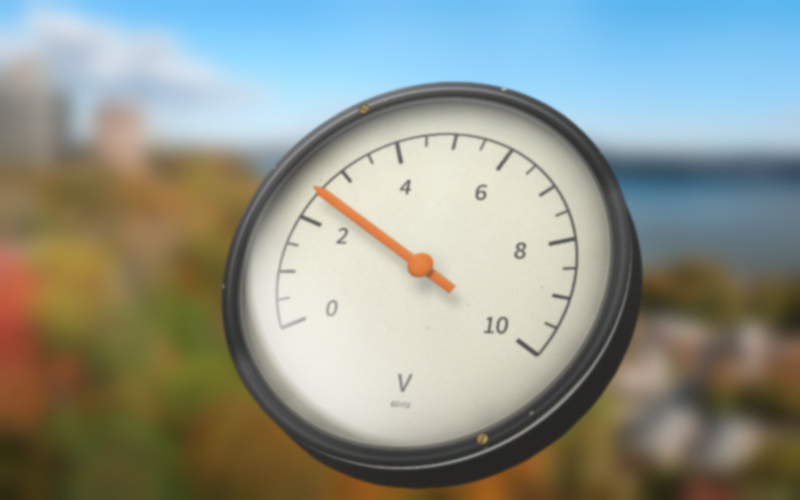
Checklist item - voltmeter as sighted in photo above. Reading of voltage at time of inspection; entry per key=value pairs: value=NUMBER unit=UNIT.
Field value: value=2.5 unit=V
